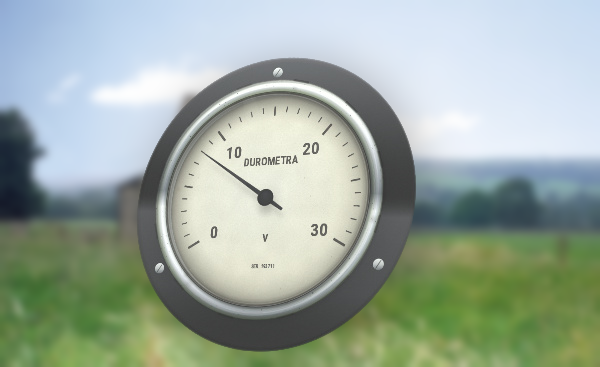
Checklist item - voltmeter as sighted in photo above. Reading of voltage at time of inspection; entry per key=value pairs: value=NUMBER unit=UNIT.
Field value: value=8 unit=V
